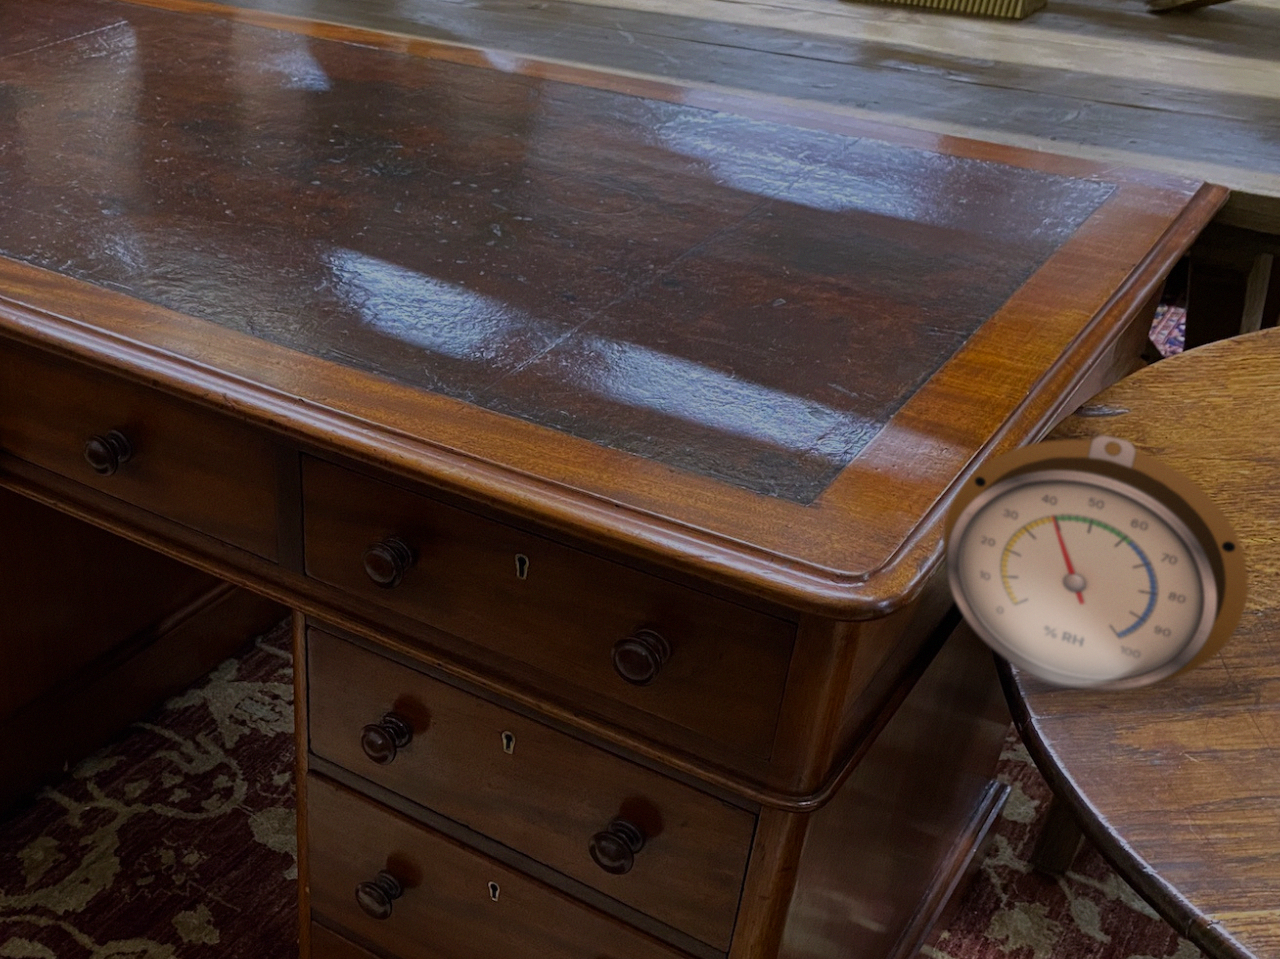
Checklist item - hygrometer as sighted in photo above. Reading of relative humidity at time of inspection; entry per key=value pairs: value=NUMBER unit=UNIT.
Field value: value=40 unit=%
